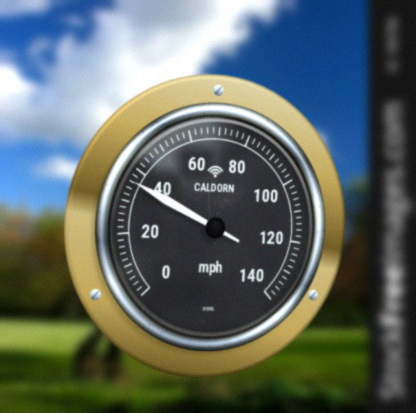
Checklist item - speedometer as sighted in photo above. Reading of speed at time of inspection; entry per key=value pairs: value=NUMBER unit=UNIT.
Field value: value=36 unit=mph
